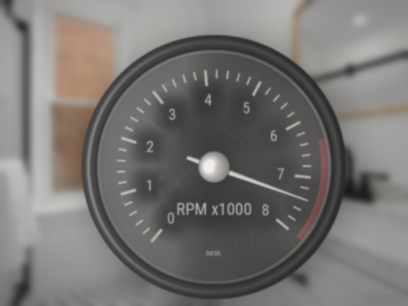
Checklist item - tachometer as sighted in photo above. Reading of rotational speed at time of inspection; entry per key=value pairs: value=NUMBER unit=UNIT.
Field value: value=7400 unit=rpm
